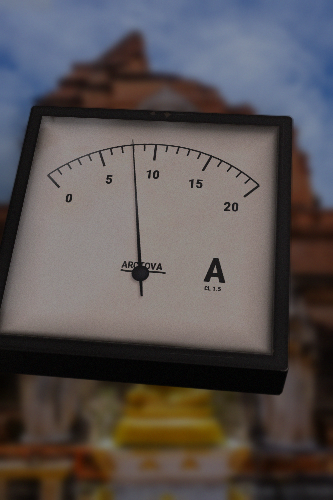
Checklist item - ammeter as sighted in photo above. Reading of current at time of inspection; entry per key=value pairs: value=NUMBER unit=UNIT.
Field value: value=8 unit=A
